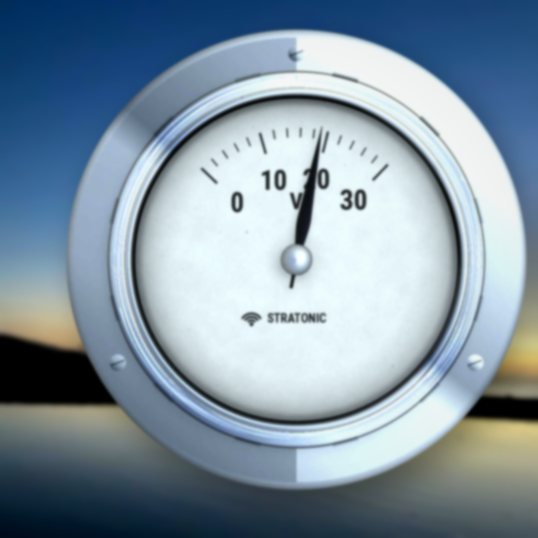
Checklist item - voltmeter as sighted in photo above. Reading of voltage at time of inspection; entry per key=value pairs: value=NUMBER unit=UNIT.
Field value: value=19 unit=V
